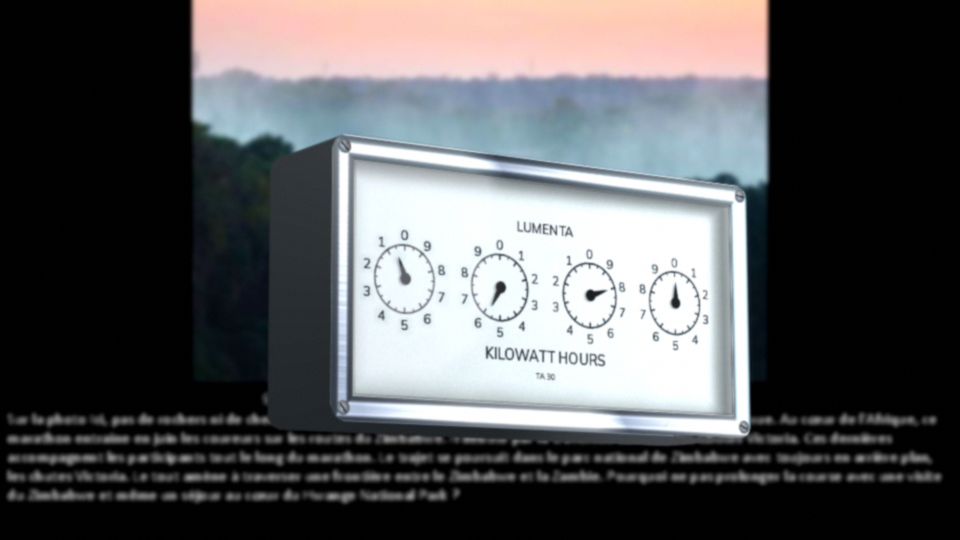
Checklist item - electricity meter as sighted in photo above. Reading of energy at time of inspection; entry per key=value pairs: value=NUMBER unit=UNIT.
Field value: value=580 unit=kWh
